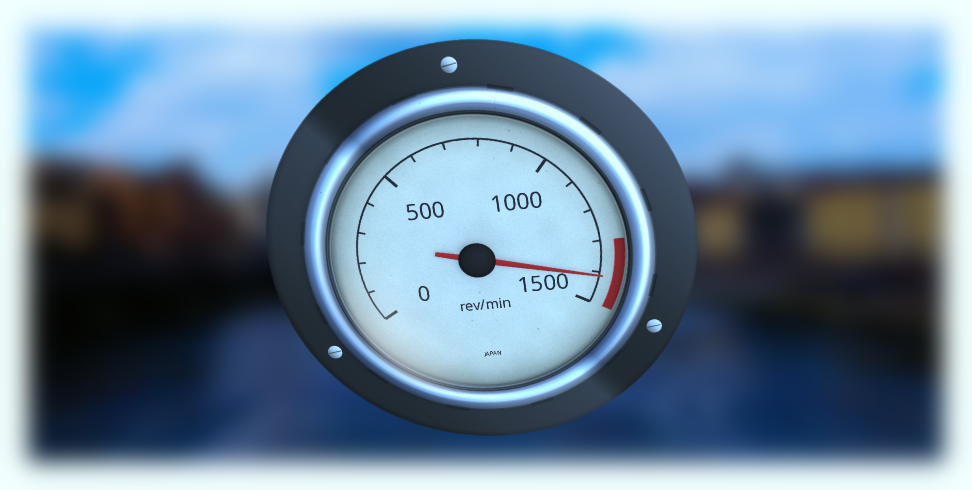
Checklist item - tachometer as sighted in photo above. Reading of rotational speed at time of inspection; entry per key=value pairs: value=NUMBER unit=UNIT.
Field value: value=1400 unit=rpm
